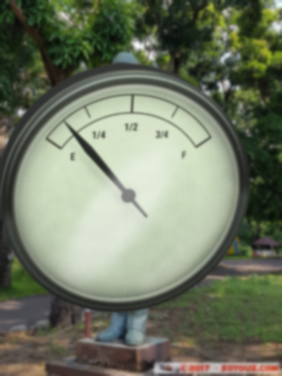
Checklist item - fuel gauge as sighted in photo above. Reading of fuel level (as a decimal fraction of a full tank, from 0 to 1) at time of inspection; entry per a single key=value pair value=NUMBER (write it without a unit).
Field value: value=0.125
